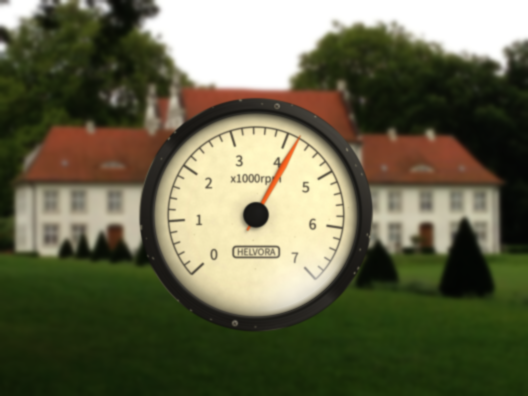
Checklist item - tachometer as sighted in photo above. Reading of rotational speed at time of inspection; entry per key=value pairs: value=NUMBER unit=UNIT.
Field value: value=4200 unit=rpm
